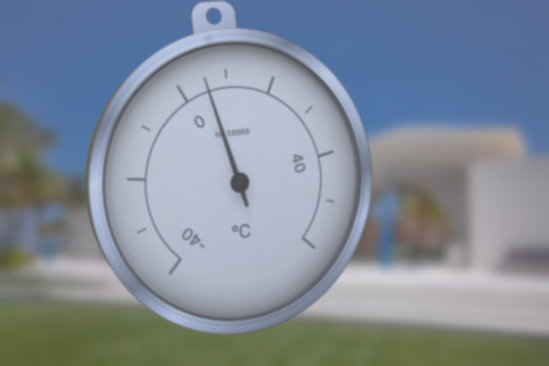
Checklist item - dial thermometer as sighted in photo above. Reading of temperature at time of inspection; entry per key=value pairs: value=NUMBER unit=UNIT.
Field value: value=5 unit=°C
